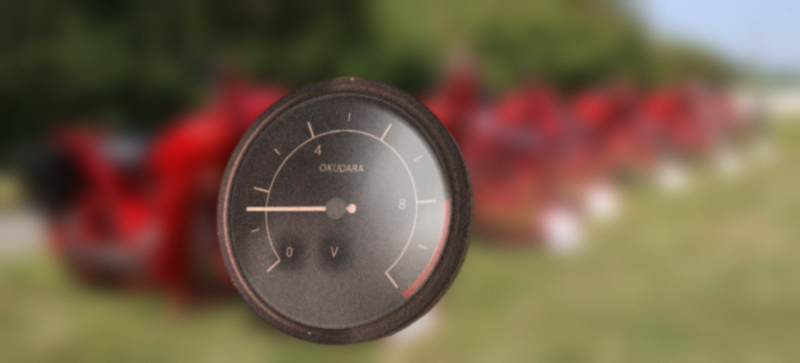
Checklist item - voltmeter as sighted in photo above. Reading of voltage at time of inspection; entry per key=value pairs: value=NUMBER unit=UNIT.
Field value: value=1.5 unit=V
